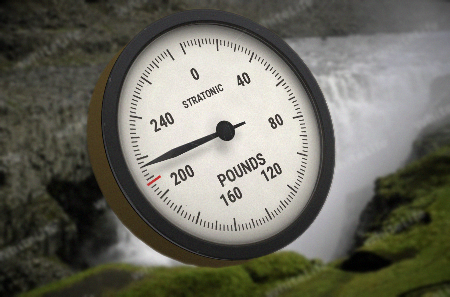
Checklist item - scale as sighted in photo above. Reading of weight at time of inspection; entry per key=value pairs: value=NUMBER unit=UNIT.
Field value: value=216 unit=lb
